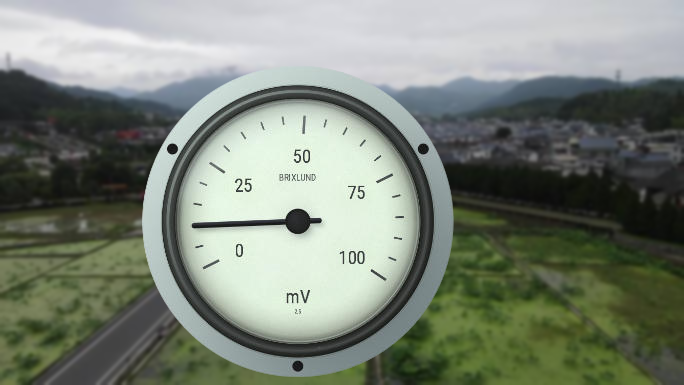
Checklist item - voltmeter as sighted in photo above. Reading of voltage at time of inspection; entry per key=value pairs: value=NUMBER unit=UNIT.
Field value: value=10 unit=mV
